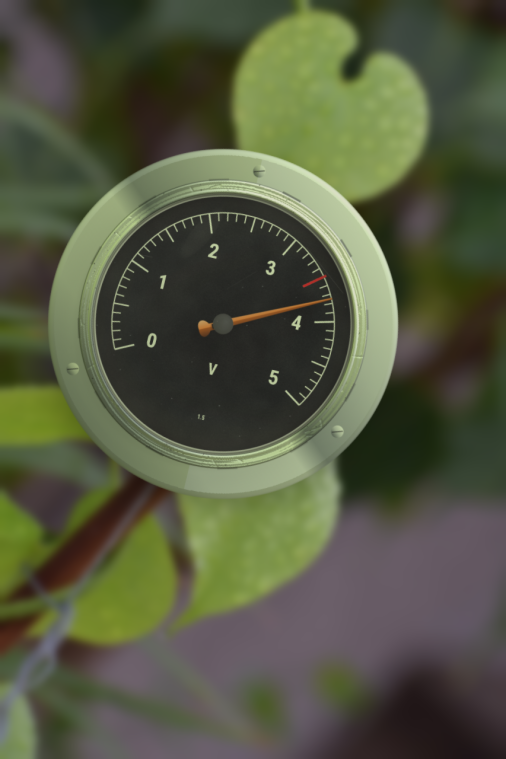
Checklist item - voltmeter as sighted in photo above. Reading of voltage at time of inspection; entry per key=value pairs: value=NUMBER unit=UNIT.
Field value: value=3.75 unit=V
